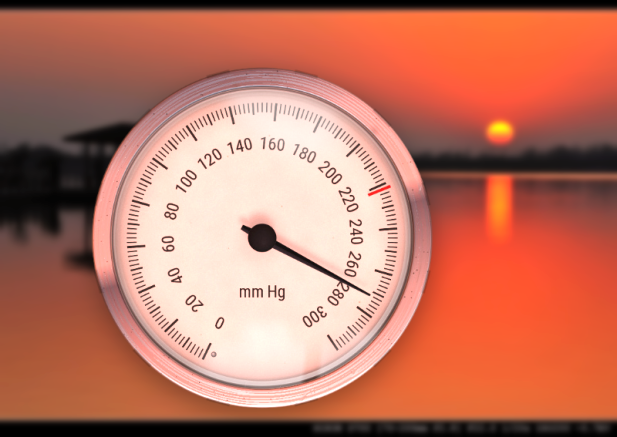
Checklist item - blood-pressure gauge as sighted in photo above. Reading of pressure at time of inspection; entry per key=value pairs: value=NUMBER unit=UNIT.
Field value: value=272 unit=mmHg
